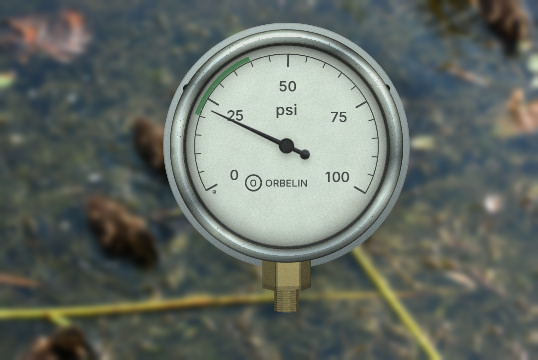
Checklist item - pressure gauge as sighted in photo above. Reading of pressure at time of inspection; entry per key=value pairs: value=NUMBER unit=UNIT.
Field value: value=22.5 unit=psi
